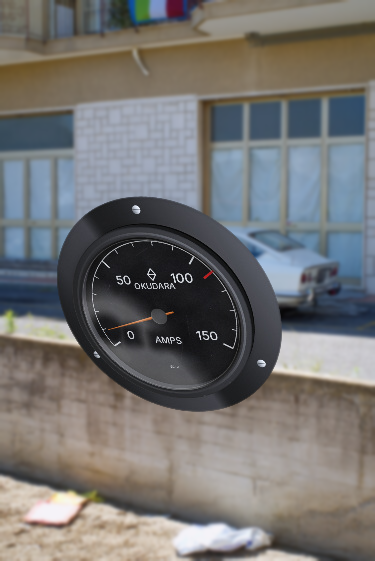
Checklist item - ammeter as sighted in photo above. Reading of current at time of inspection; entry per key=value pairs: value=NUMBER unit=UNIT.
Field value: value=10 unit=A
